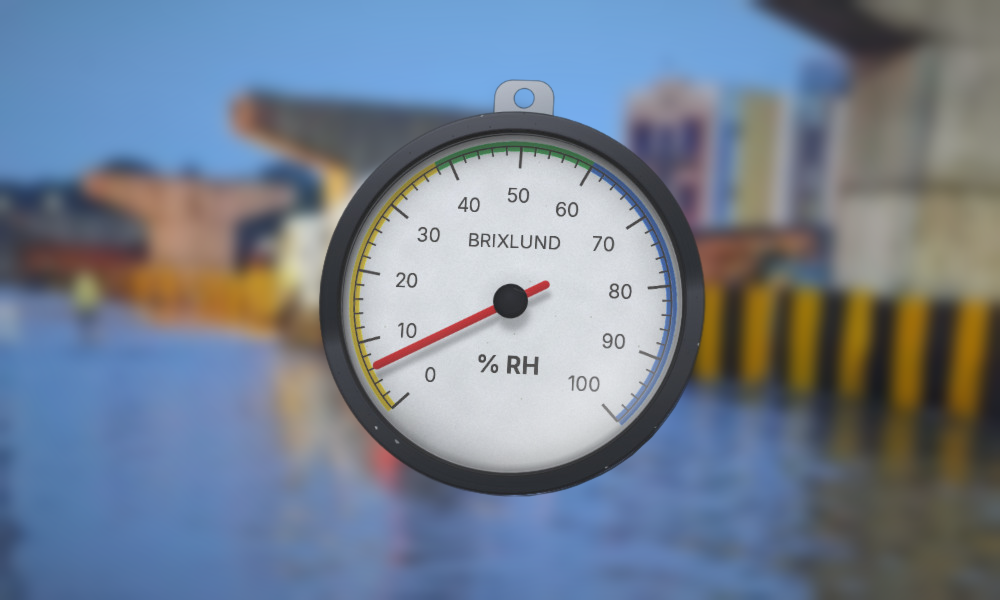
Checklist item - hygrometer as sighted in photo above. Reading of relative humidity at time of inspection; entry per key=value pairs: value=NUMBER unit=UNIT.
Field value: value=6 unit=%
